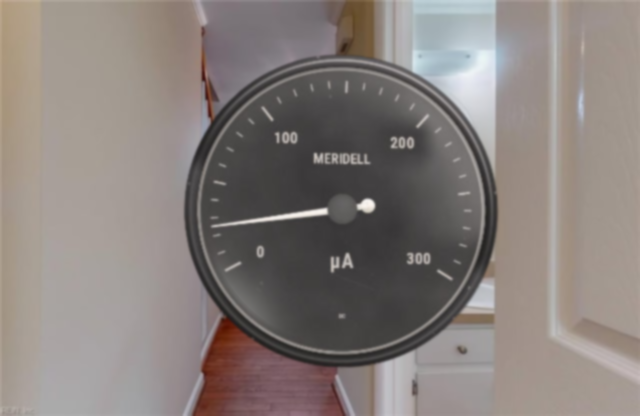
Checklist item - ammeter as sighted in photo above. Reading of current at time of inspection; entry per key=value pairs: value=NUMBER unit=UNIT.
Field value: value=25 unit=µA
